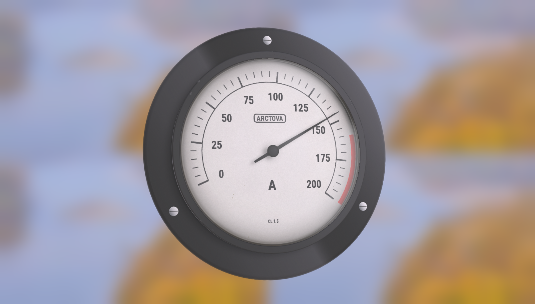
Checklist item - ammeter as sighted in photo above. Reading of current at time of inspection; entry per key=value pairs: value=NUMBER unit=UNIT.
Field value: value=145 unit=A
